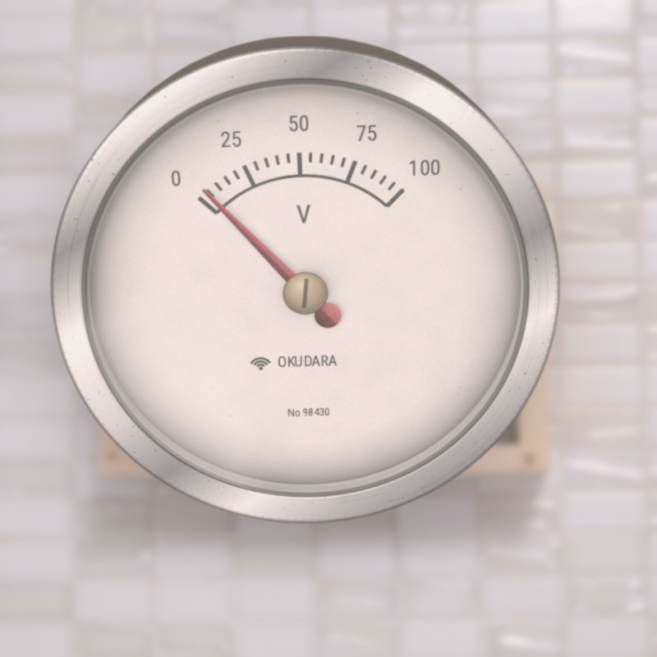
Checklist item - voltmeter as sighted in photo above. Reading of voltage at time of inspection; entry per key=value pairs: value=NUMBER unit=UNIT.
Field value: value=5 unit=V
